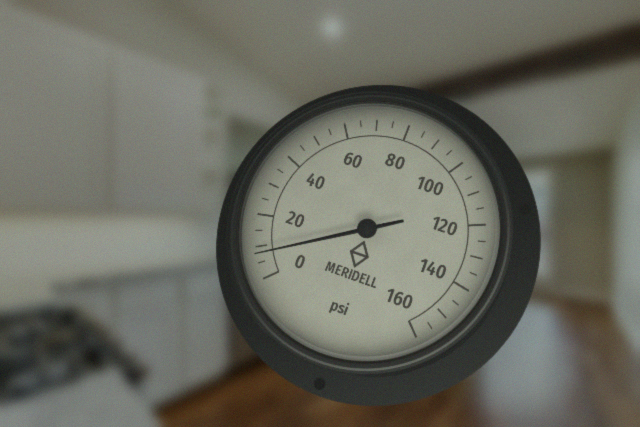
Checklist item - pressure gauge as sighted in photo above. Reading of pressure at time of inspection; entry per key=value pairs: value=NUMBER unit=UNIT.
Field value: value=7.5 unit=psi
